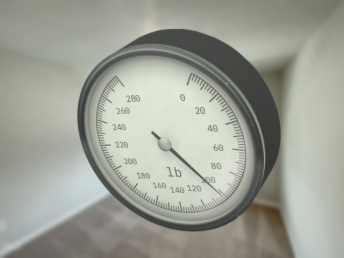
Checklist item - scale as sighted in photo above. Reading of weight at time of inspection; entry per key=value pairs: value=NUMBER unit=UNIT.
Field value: value=100 unit=lb
